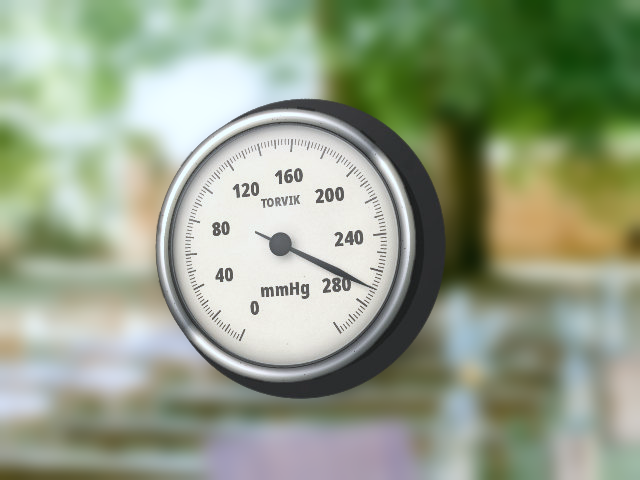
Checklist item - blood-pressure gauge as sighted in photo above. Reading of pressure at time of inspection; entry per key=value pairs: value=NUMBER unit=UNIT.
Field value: value=270 unit=mmHg
